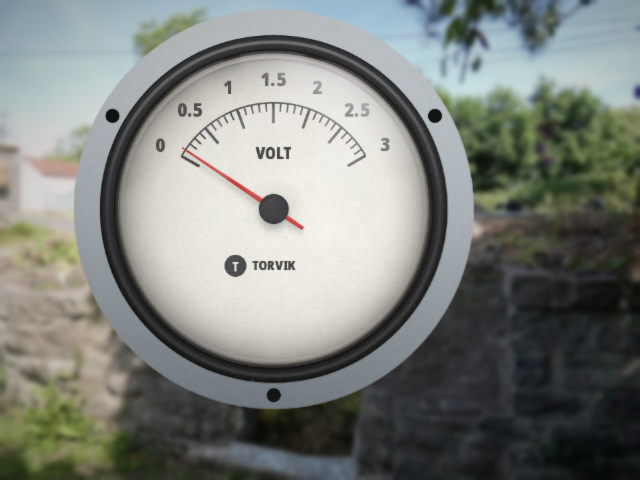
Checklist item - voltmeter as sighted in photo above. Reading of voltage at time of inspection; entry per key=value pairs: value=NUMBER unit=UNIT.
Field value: value=0.1 unit=V
